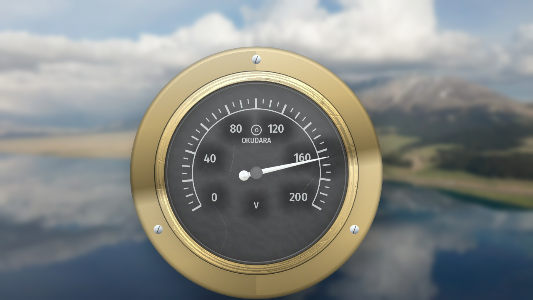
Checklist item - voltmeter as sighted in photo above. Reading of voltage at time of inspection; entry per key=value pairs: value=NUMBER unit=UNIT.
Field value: value=165 unit=V
